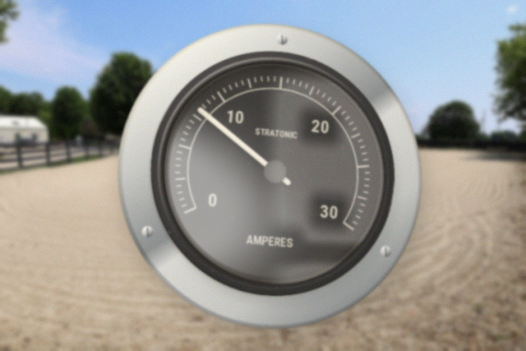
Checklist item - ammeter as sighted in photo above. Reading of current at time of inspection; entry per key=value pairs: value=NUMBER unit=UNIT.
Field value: value=8 unit=A
